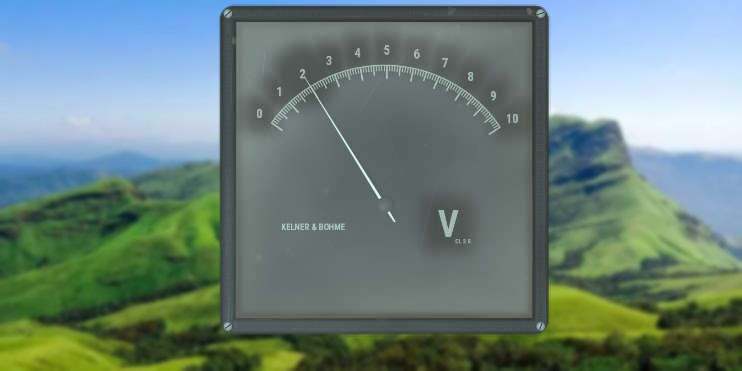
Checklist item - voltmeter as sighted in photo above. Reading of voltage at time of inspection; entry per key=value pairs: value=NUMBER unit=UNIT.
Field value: value=2 unit=V
